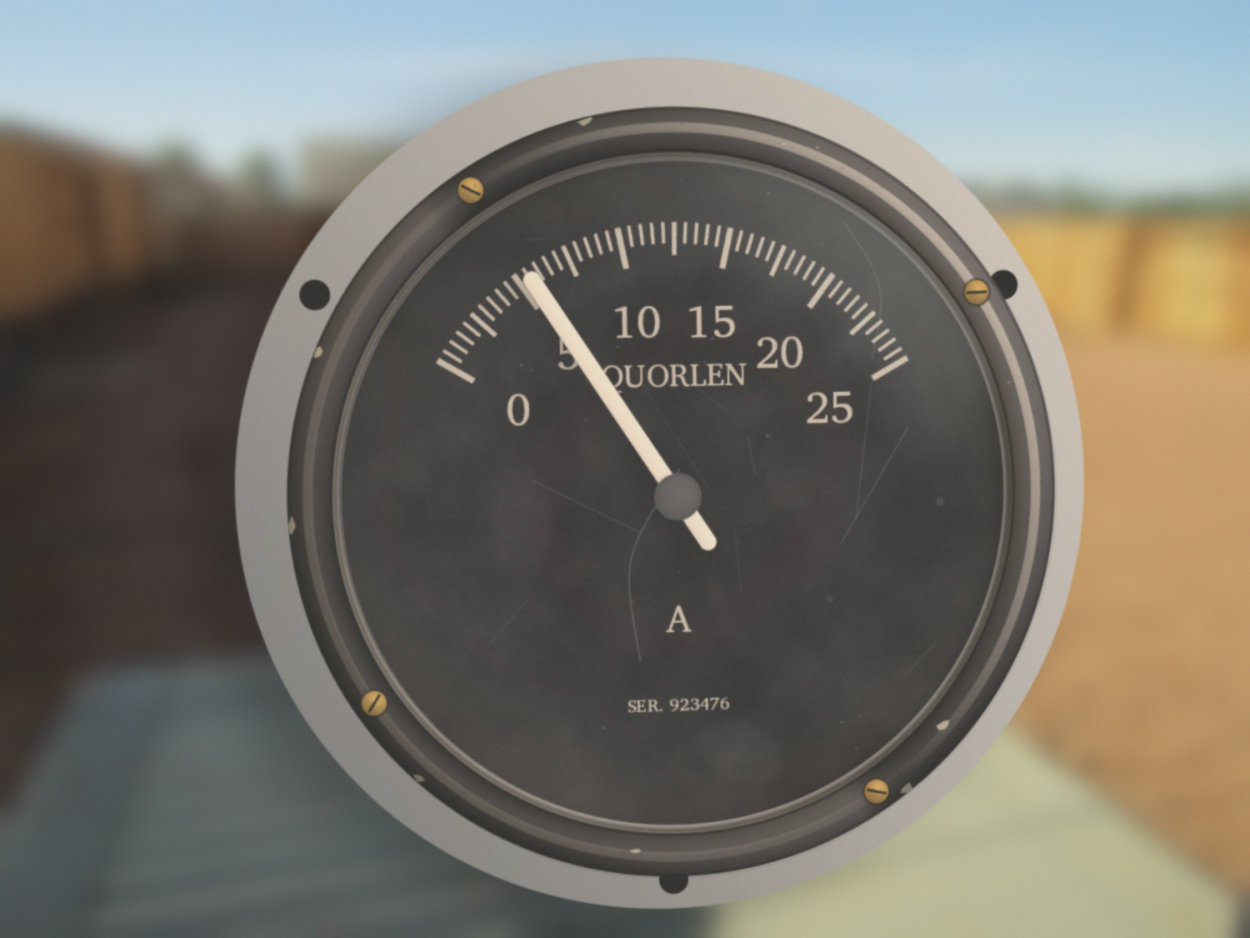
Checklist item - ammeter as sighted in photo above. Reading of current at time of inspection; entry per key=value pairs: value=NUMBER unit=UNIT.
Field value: value=5.5 unit=A
